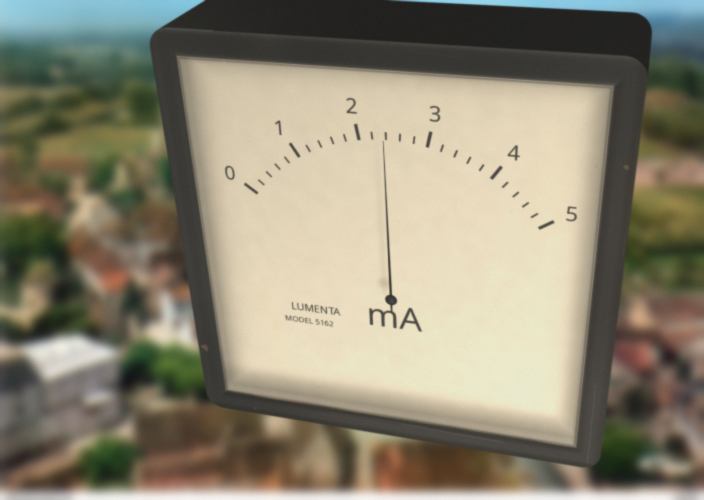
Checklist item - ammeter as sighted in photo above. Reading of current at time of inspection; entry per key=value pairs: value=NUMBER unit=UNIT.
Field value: value=2.4 unit=mA
